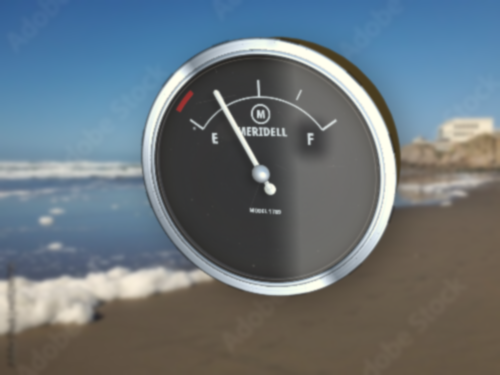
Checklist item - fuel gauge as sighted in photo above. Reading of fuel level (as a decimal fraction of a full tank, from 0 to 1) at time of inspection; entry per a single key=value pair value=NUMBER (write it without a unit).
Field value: value=0.25
